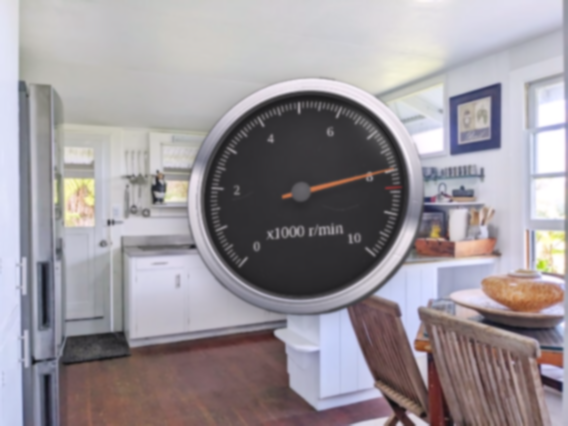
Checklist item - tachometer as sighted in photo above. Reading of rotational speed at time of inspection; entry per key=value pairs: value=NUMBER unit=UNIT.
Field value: value=8000 unit=rpm
